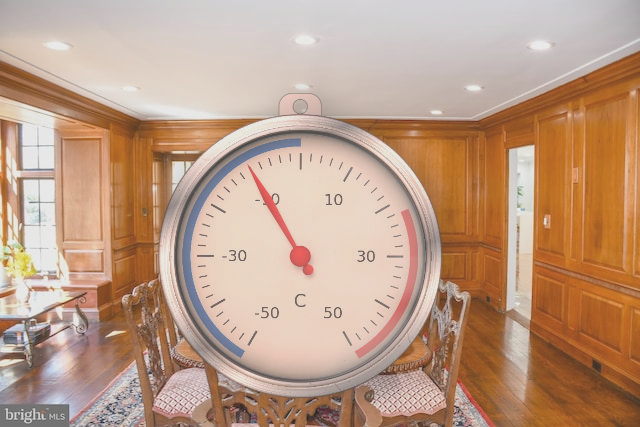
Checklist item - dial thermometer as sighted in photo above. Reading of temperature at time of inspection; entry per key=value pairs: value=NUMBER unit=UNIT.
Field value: value=-10 unit=°C
